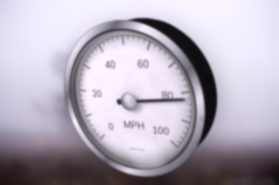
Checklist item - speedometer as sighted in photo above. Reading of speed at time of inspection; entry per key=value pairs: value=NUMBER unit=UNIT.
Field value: value=82 unit=mph
